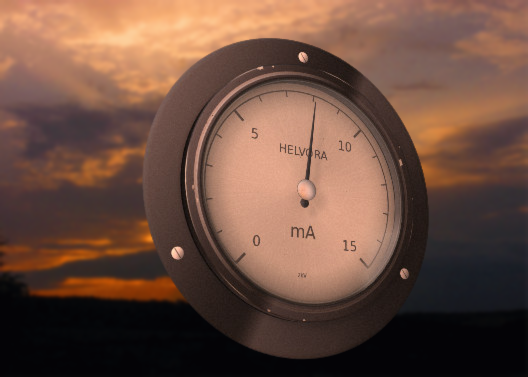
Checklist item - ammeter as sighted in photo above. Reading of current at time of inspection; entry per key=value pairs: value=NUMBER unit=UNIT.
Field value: value=8 unit=mA
